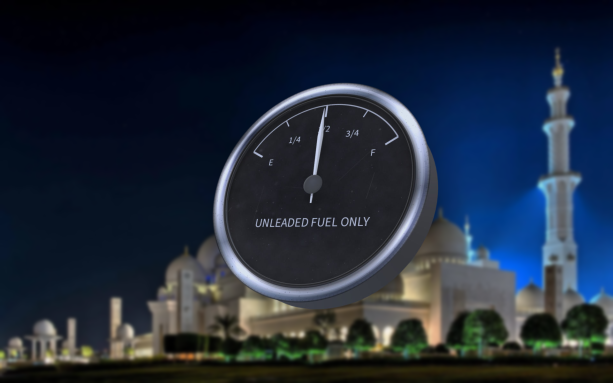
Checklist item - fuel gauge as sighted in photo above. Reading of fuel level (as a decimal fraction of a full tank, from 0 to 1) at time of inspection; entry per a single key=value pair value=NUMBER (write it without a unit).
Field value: value=0.5
